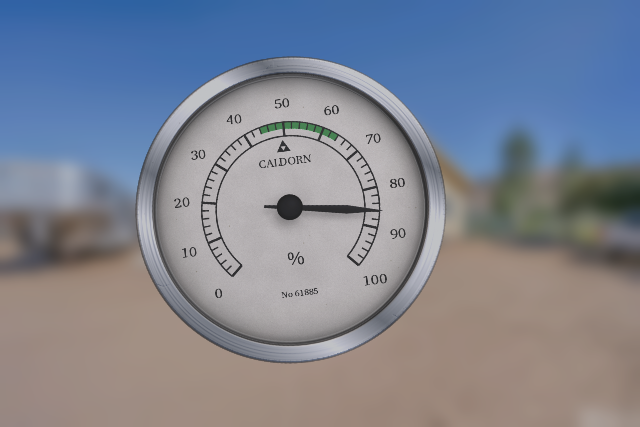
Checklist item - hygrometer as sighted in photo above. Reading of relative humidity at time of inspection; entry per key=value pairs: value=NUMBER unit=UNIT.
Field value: value=86 unit=%
